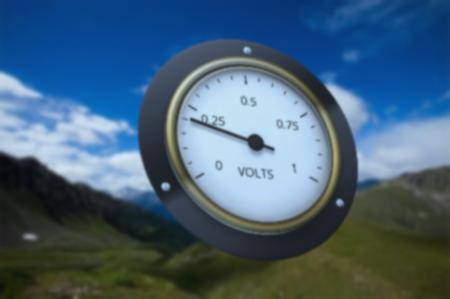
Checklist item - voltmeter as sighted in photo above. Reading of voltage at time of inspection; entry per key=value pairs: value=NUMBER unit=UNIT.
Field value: value=0.2 unit=V
